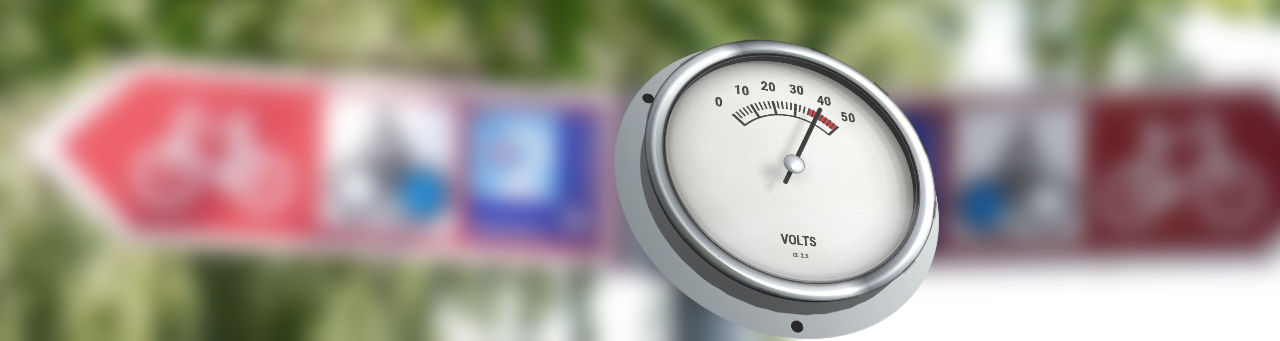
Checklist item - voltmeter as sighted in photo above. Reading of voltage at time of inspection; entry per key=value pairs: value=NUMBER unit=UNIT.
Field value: value=40 unit=V
